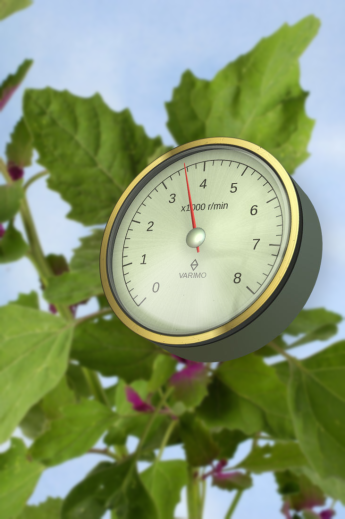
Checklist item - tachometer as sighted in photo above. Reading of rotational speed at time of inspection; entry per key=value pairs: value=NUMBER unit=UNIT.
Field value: value=3600 unit=rpm
